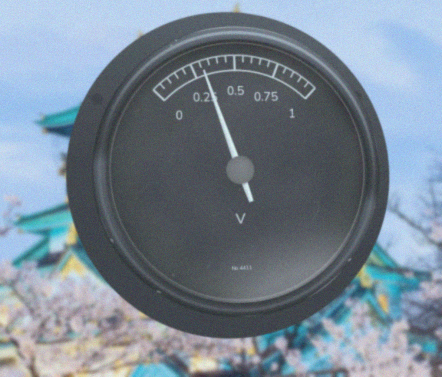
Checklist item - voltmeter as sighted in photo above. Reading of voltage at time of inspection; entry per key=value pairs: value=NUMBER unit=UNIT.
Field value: value=0.3 unit=V
